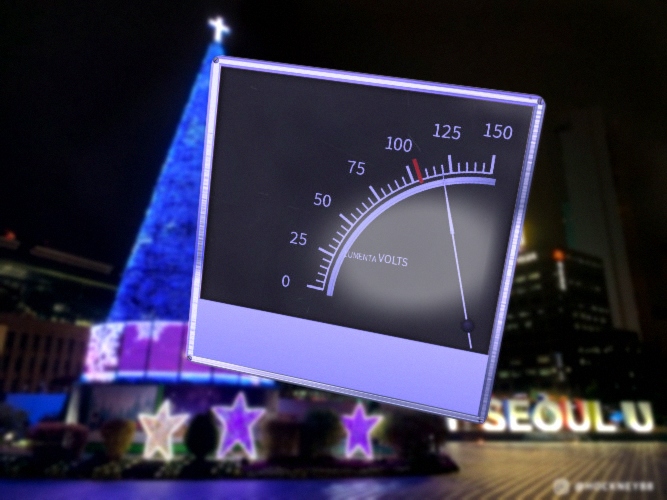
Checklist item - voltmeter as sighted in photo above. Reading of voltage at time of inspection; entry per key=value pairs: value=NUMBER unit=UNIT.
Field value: value=120 unit=V
